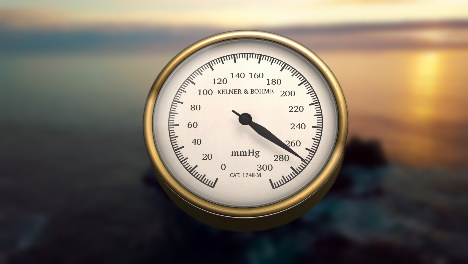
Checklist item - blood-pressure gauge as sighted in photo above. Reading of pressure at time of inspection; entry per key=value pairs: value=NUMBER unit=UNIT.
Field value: value=270 unit=mmHg
